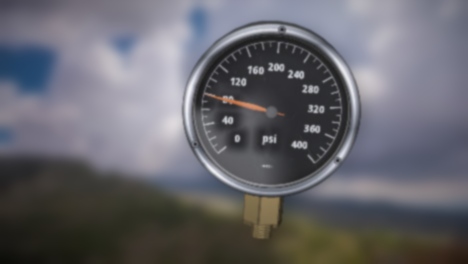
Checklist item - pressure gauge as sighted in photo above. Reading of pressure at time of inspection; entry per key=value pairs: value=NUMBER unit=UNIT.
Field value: value=80 unit=psi
